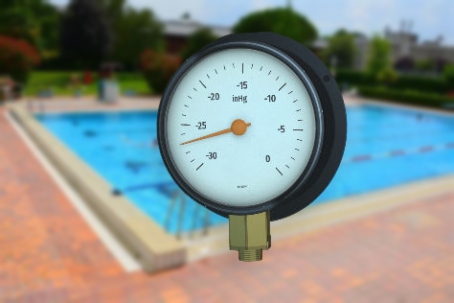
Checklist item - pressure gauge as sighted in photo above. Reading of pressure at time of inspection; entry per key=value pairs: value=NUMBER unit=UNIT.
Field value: value=-27 unit=inHg
